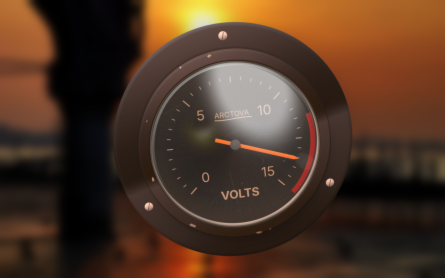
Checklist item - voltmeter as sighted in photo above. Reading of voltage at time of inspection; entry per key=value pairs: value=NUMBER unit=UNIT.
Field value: value=13.5 unit=V
